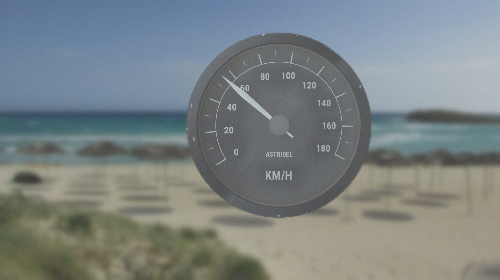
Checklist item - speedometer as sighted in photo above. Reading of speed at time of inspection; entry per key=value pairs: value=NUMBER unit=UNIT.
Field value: value=55 unit=km/h
